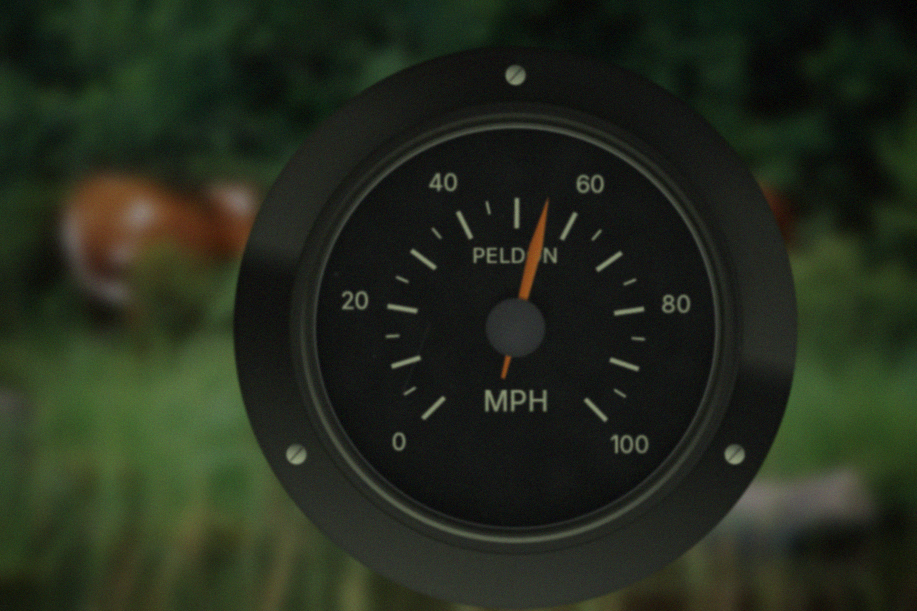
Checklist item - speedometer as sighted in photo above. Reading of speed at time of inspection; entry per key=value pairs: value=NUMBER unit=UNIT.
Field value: value=55 unit=mph
